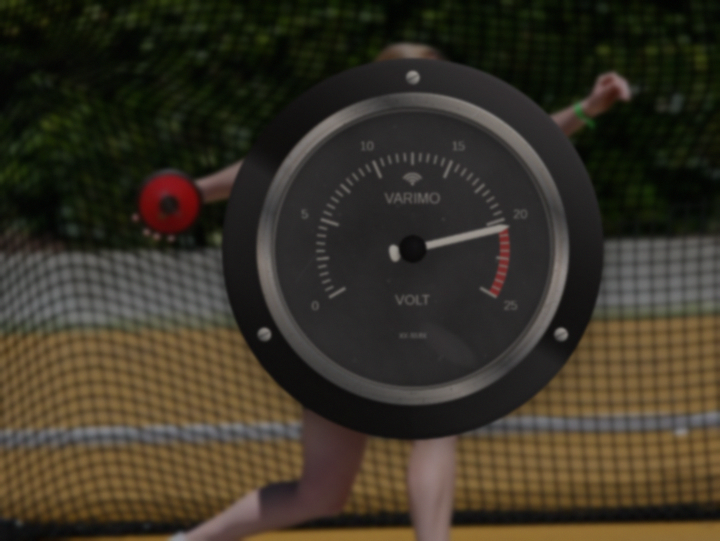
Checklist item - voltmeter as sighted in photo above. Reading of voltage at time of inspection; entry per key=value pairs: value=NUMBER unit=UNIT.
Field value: value=20.5 unit=V
